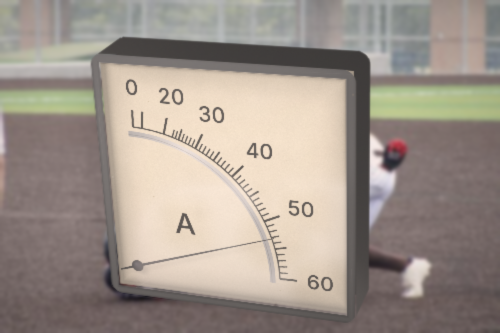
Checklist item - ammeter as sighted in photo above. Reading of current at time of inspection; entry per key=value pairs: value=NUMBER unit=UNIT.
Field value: value=53 unit=A
